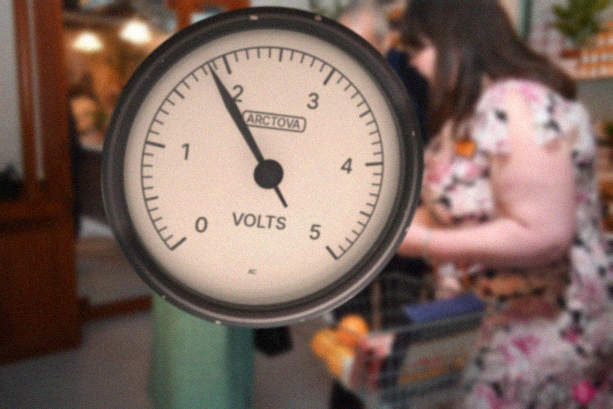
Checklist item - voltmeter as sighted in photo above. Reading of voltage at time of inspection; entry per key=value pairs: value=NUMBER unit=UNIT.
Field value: value=1.85 unit=V
